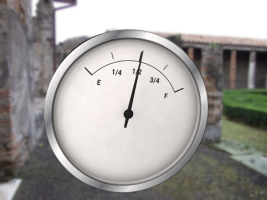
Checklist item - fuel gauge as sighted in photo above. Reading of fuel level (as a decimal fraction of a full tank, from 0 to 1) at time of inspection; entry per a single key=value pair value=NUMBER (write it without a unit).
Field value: value=0.5
